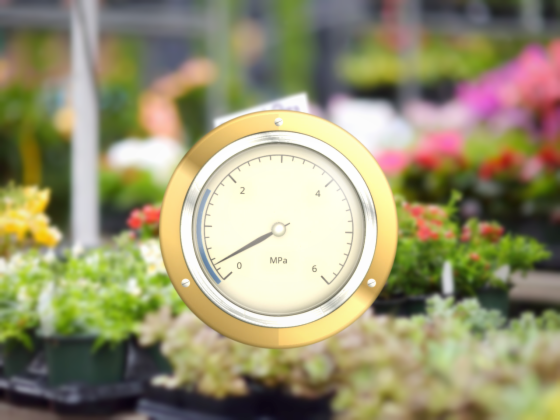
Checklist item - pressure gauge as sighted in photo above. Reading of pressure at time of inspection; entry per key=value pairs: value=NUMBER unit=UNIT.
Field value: value=0.3 unit=MPa
